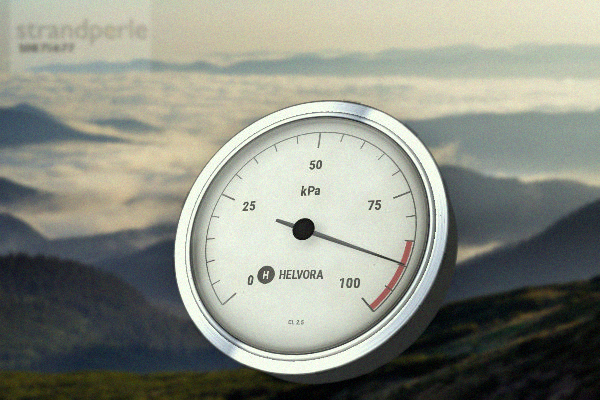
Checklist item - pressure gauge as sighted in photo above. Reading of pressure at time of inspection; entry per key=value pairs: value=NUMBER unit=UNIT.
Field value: value=90 unit=kPa
